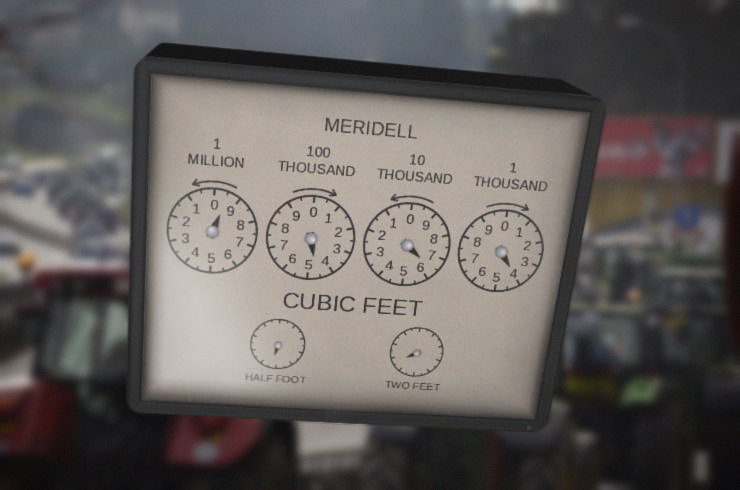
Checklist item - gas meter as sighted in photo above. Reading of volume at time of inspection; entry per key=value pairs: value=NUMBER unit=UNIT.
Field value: value=946400 unit=ft³
